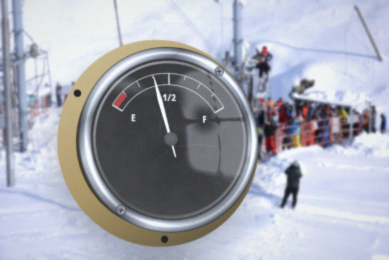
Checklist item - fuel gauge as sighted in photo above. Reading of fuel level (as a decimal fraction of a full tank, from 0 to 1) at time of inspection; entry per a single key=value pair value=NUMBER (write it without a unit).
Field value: value=0.375
